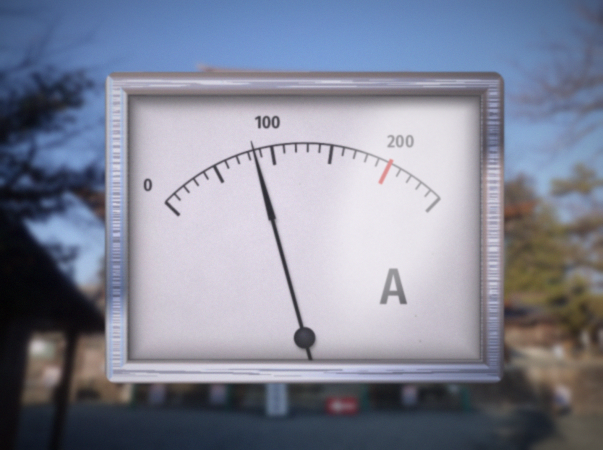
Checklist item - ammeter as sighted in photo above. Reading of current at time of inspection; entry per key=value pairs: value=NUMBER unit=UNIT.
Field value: value=85 unit=A
